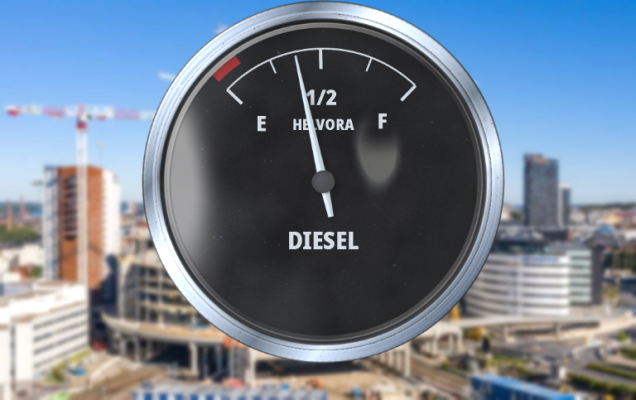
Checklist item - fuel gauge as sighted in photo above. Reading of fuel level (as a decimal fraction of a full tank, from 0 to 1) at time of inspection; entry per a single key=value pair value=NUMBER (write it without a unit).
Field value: value=0.375
